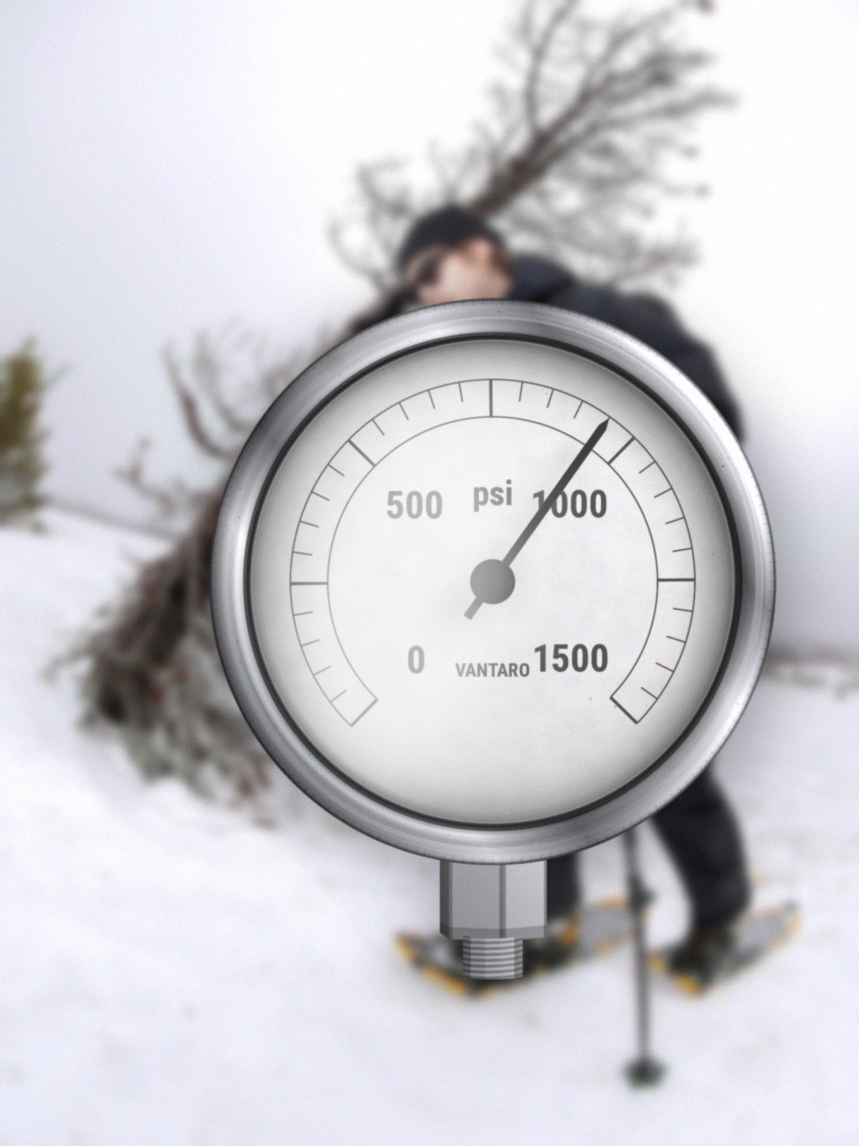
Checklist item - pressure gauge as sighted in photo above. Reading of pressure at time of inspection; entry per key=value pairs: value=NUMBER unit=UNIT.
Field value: value=950 unit=psi
